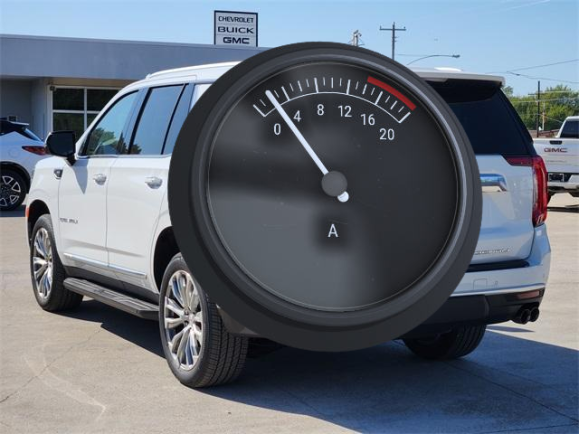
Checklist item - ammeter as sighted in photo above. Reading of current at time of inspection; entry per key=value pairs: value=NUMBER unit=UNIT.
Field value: value=2 unit=A
